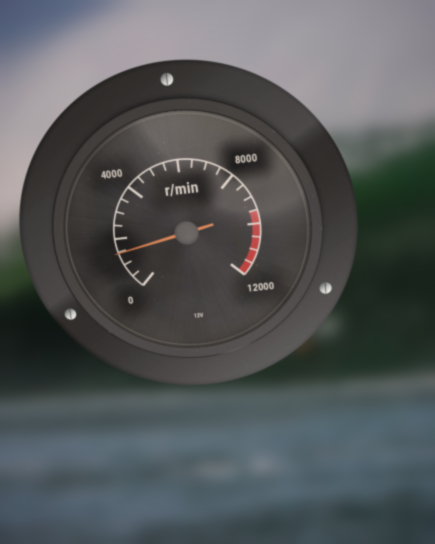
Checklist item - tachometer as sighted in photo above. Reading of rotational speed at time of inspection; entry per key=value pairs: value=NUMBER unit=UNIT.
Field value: value=1500 unit=rpm
